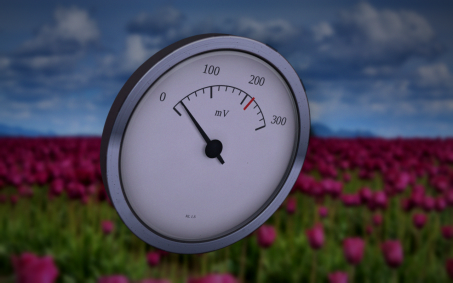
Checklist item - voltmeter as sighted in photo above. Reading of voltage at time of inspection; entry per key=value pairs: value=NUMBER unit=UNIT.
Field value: value=20 unit=mV
